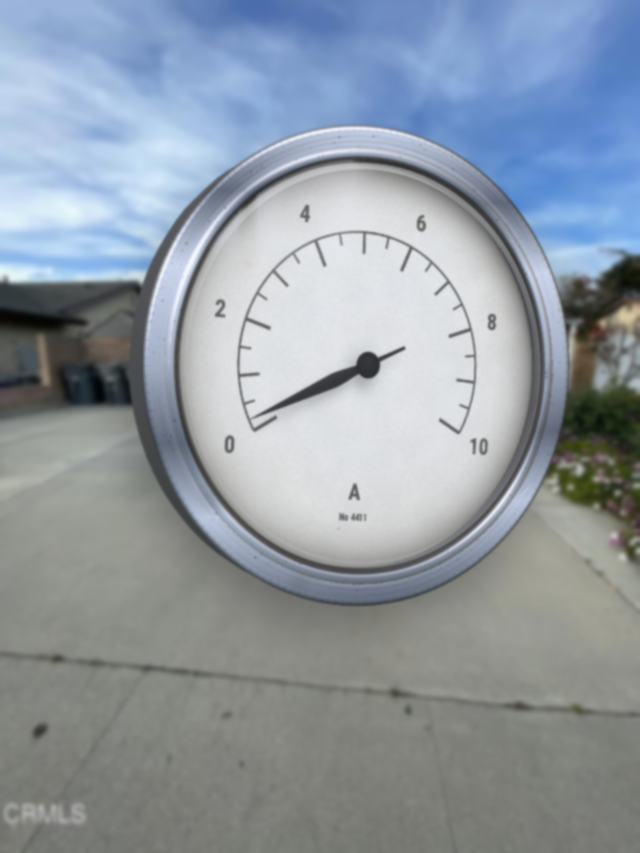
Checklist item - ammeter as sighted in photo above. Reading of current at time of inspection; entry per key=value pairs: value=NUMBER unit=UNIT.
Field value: value=0.25 unit=A
